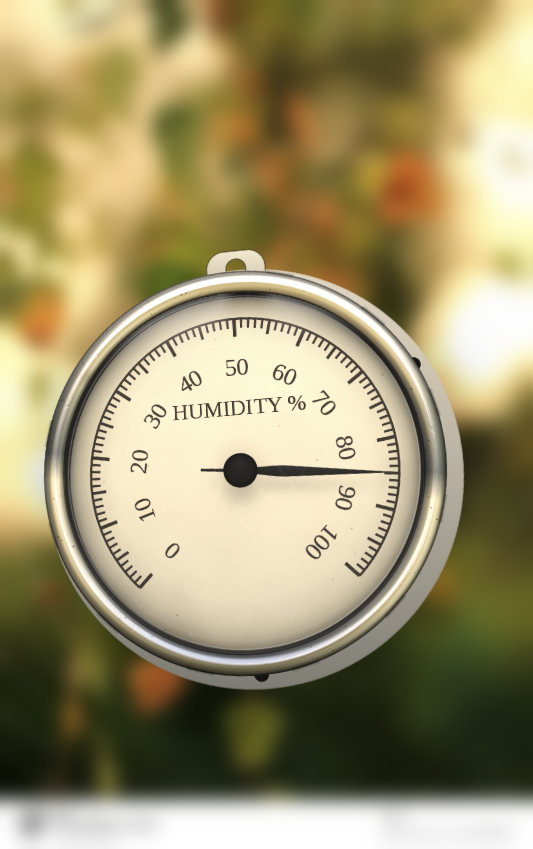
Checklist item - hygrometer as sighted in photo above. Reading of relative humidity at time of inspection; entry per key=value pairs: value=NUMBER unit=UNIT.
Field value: value=85 unit=%
